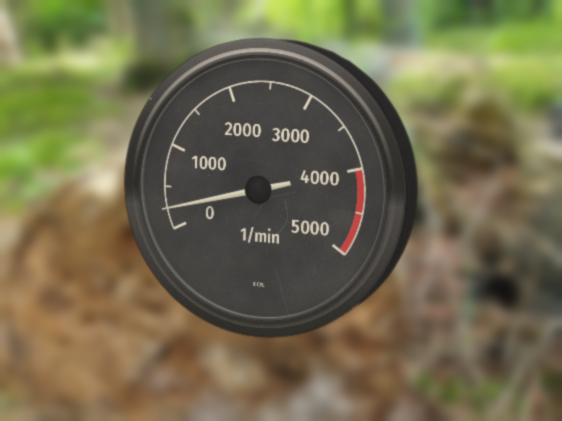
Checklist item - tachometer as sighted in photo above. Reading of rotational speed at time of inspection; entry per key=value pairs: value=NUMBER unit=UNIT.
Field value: value=250 unit=rpm
